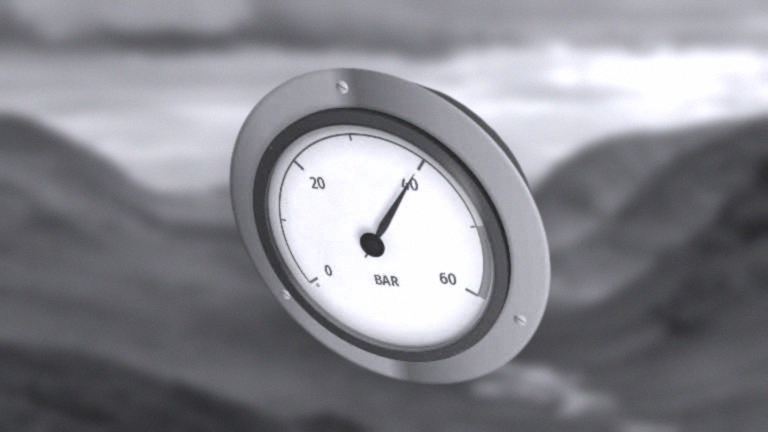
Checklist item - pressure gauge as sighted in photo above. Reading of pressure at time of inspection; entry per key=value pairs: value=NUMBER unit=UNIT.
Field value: value=40 unit=bar
